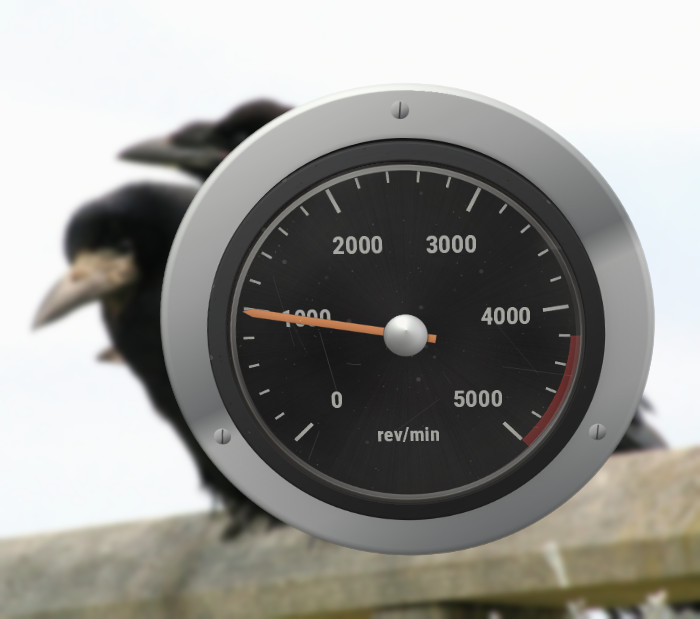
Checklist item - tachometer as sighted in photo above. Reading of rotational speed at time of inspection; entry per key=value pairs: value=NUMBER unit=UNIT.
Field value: value=1000 unit=rpm
